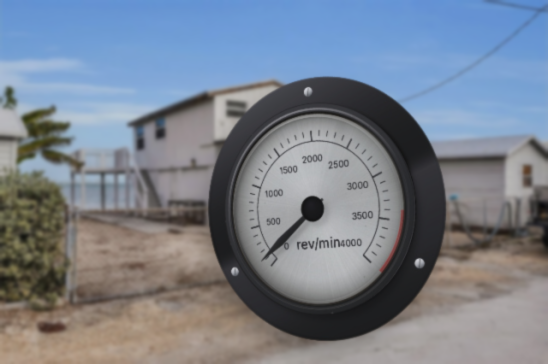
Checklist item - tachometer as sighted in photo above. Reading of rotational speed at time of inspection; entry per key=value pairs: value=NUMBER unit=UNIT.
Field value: value=100 unit=rpm
